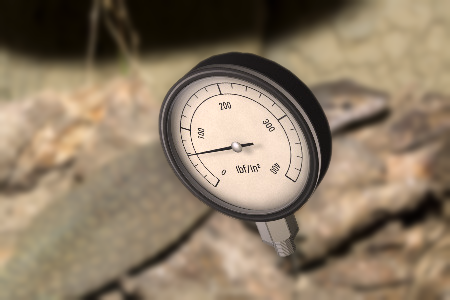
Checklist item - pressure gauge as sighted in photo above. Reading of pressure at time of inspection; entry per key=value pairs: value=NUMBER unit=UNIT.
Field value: value=60 unit=psi
